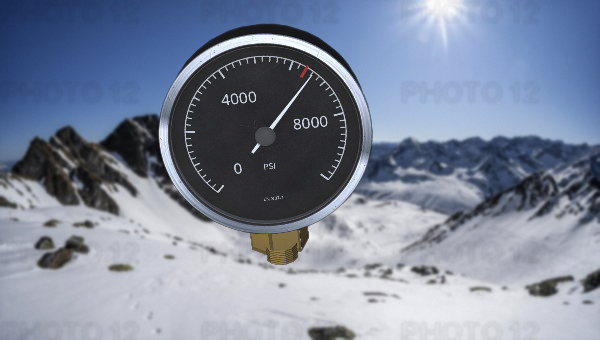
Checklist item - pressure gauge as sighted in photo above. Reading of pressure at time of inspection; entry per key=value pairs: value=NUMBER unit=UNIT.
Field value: value=6600 unit=psi
